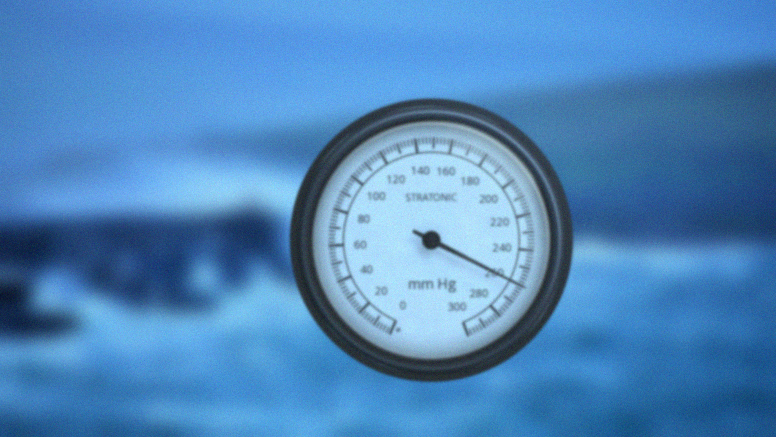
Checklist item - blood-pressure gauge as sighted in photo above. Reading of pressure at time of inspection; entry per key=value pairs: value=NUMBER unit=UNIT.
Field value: value=260 unit=mmHg
